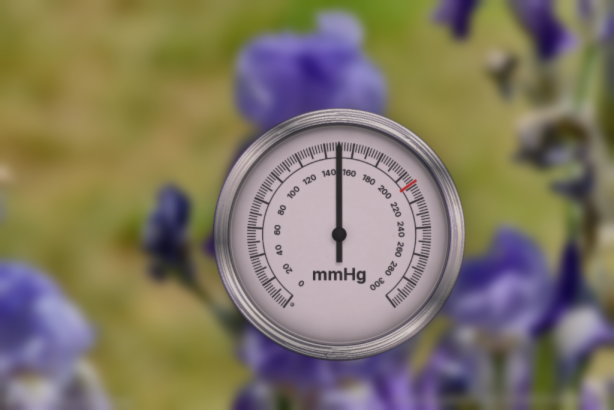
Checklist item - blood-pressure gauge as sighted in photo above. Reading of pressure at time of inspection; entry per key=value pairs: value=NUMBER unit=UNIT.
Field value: value=150 unit=mmHg
